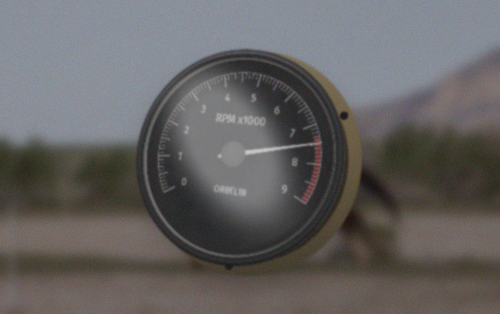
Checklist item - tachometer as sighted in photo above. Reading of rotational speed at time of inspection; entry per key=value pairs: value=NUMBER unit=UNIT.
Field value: value=7500 unit=rpm
